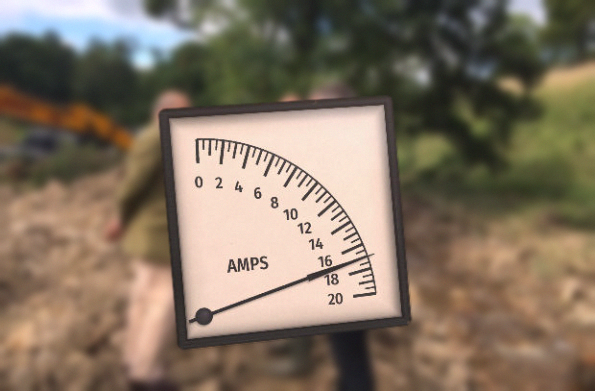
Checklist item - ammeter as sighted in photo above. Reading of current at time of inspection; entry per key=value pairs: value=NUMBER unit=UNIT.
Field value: value=17 unit=A
